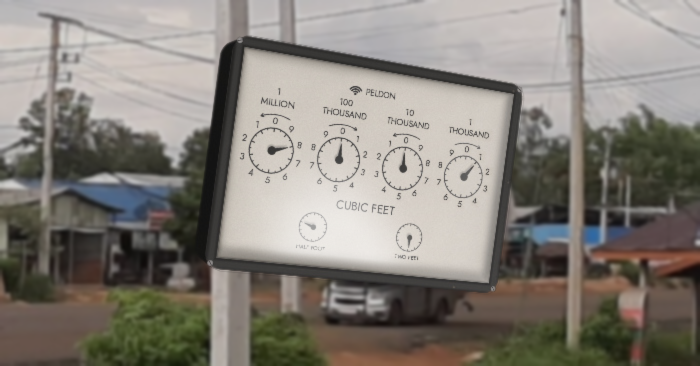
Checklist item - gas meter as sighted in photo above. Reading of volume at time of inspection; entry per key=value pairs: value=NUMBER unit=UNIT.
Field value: value=800100 unit=ft³
